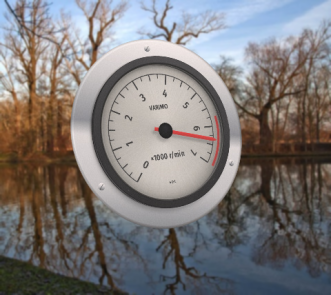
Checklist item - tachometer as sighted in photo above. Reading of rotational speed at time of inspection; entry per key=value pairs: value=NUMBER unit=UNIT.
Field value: value=6375 unit=rpm
